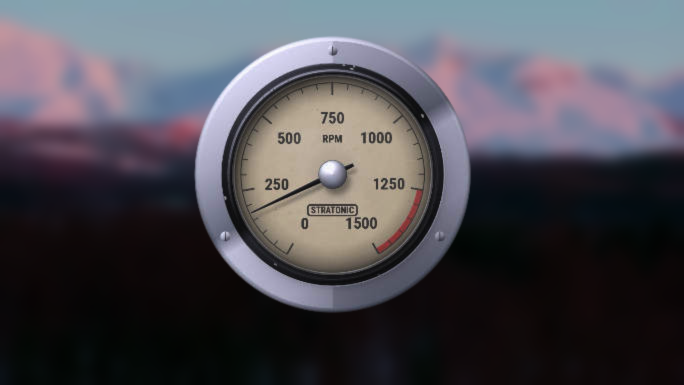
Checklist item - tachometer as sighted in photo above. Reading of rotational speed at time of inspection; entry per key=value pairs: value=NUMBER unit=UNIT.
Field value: value=175 unit=rpm
